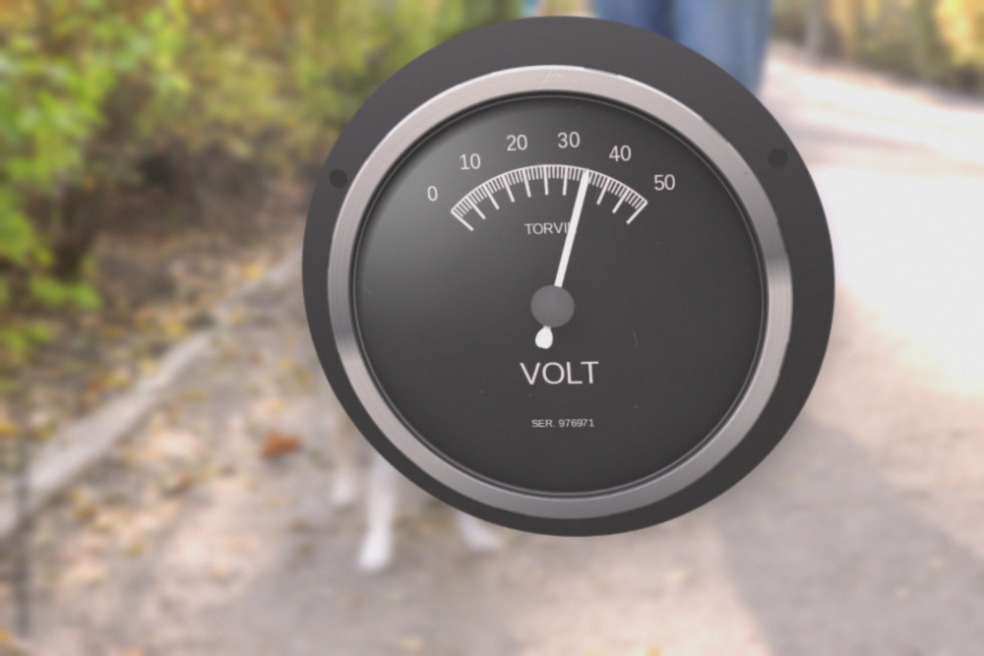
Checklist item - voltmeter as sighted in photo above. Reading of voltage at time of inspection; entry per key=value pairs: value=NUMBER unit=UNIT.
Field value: value=35 unit=V
